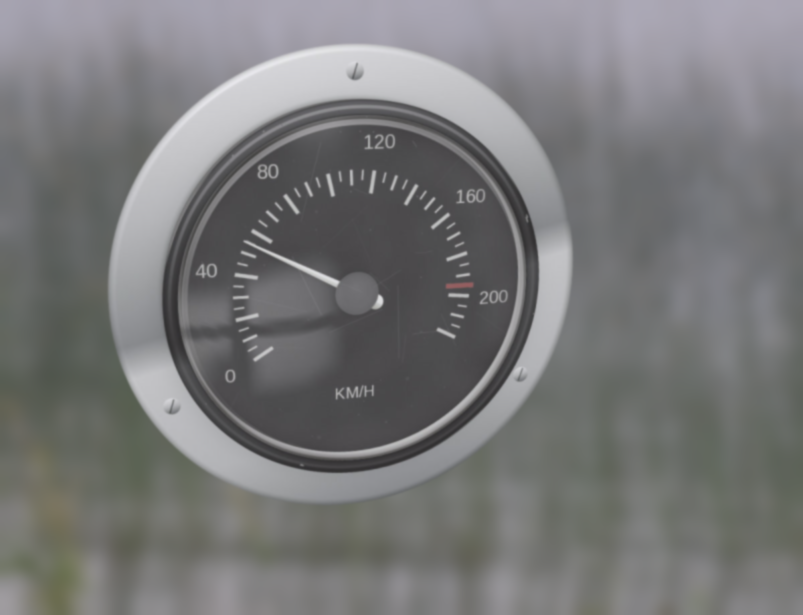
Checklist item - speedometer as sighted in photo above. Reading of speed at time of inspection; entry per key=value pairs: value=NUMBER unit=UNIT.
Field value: value=55 unit=km/h
